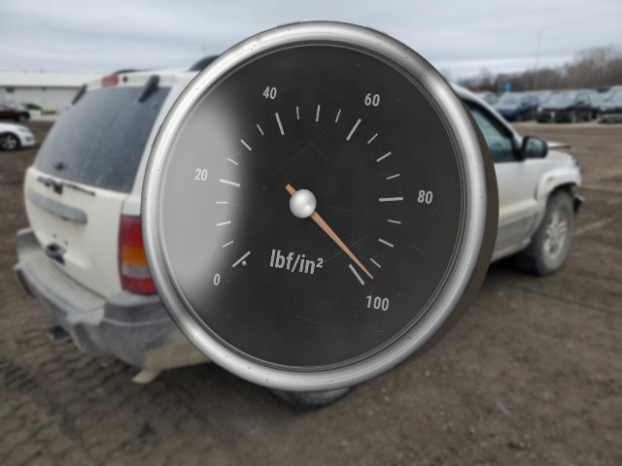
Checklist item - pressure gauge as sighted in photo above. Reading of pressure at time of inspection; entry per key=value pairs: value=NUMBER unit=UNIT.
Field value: value=97.5 unit=psi
